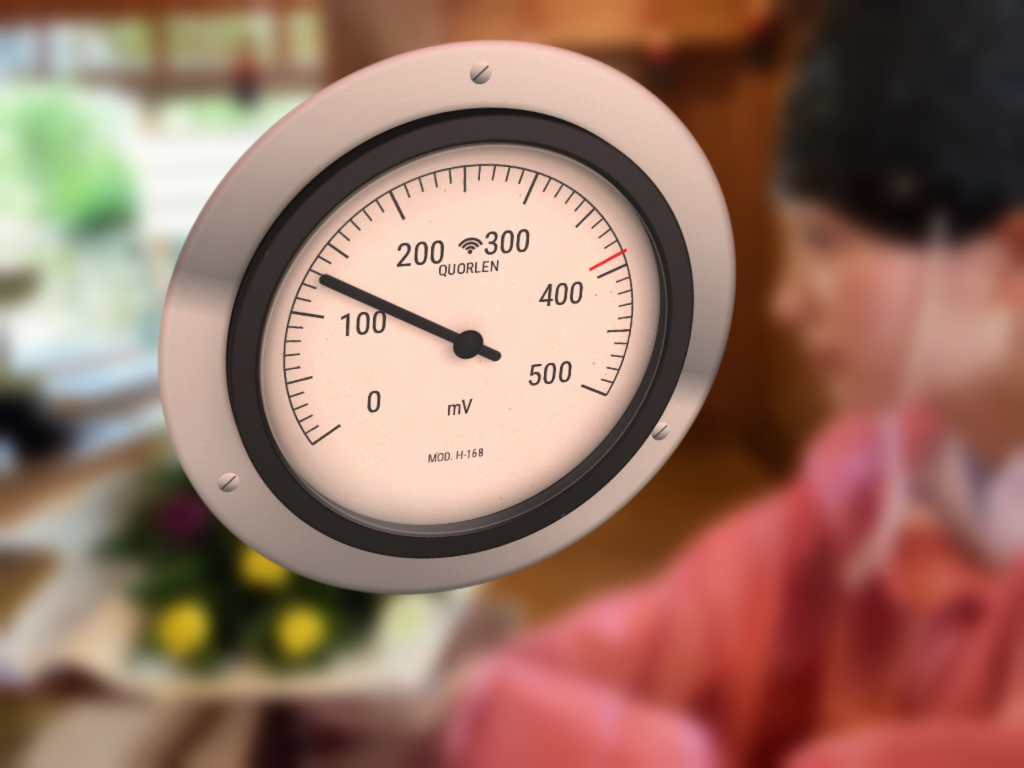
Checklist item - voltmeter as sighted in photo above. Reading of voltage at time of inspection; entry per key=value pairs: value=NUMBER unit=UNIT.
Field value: value=130 unit=mV
